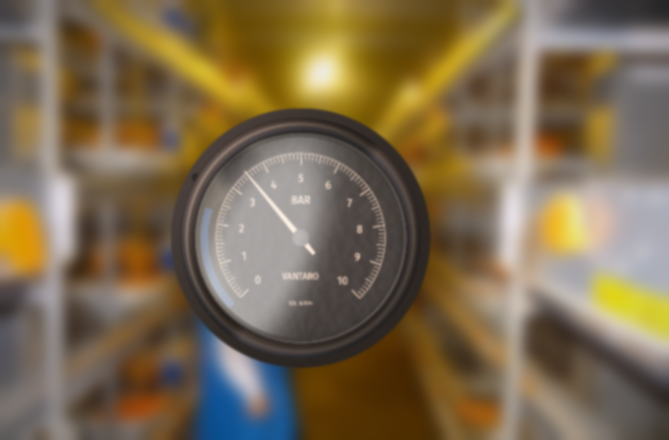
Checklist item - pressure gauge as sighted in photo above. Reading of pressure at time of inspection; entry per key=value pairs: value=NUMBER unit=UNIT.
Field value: value=3.5 unit=bar
